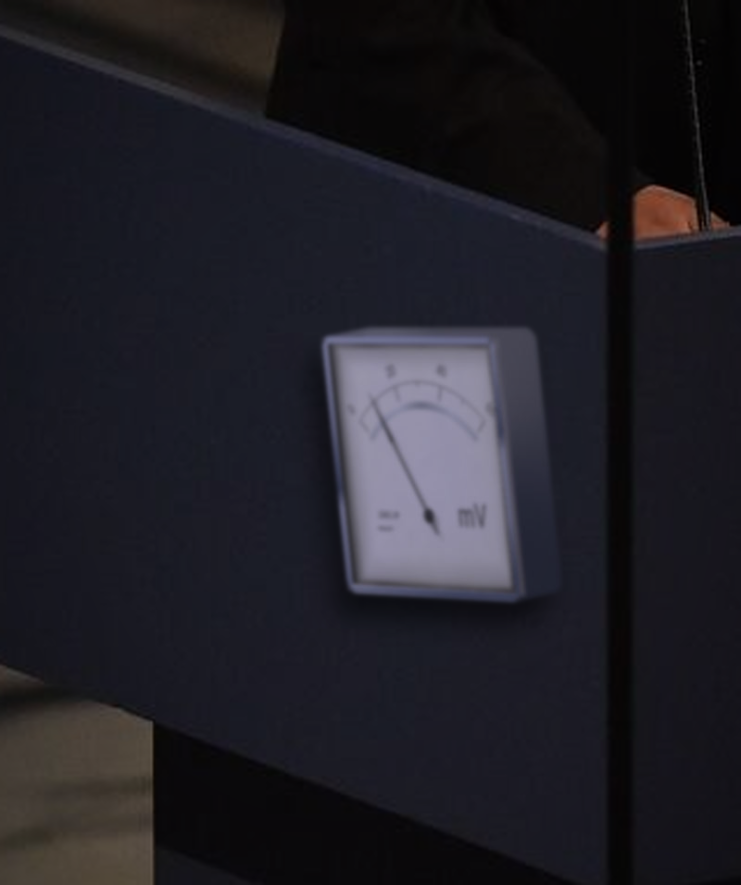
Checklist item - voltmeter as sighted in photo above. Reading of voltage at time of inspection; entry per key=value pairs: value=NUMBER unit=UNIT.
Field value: value=10 unit=mV
